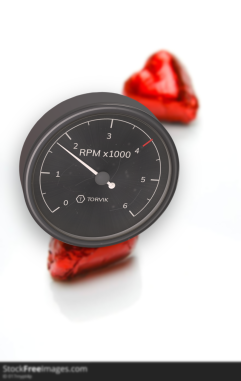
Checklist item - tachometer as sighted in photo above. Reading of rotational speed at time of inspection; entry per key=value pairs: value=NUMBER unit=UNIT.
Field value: value=1750 unit=rpm
